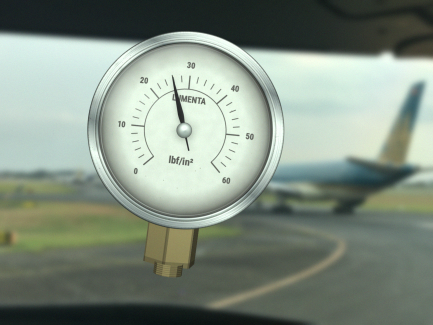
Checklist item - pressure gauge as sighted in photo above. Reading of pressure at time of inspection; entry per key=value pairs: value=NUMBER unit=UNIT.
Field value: value=26 unit=psi
